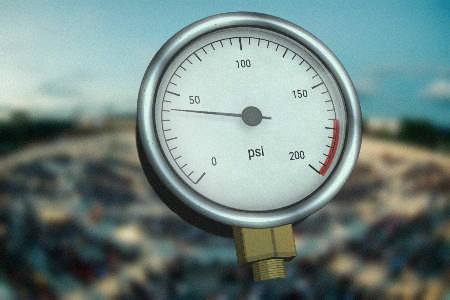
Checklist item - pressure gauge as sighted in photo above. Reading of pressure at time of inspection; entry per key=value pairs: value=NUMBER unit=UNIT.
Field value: value=40 unit=psi
